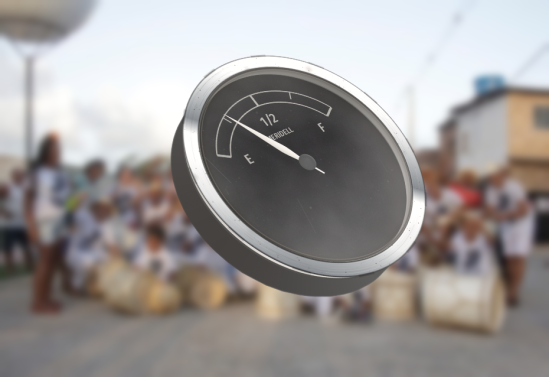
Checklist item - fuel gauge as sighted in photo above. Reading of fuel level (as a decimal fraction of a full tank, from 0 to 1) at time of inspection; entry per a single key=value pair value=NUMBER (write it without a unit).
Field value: value=0.25
